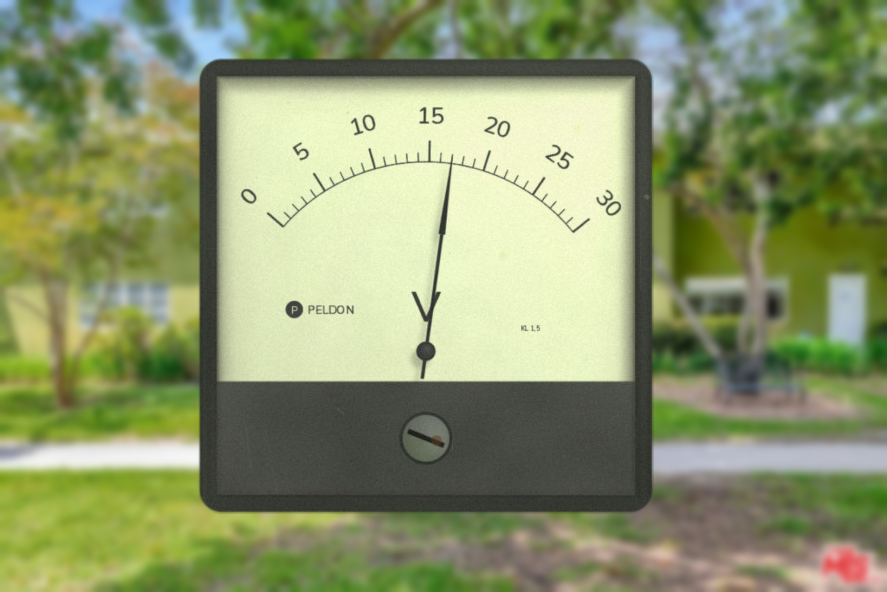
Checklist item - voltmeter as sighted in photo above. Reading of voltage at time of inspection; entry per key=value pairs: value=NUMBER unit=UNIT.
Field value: value=17 unit=V
